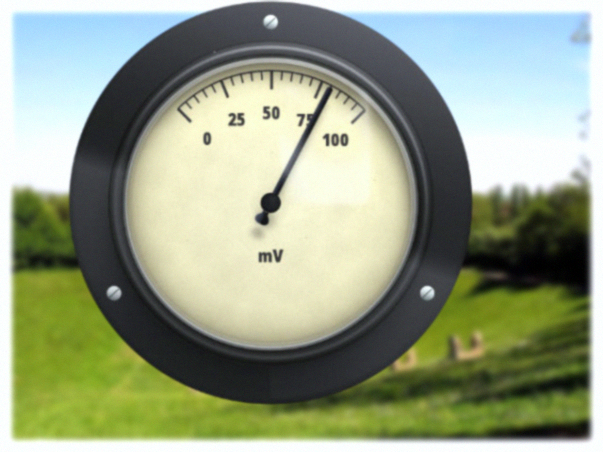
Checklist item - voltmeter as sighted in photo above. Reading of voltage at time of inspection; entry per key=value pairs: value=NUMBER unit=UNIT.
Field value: value=80 unit=mV
